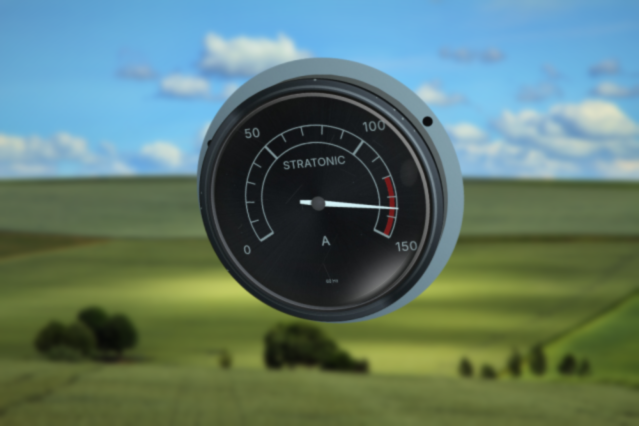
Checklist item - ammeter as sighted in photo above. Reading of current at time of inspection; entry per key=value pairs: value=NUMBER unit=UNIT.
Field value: value=135 unit=A
